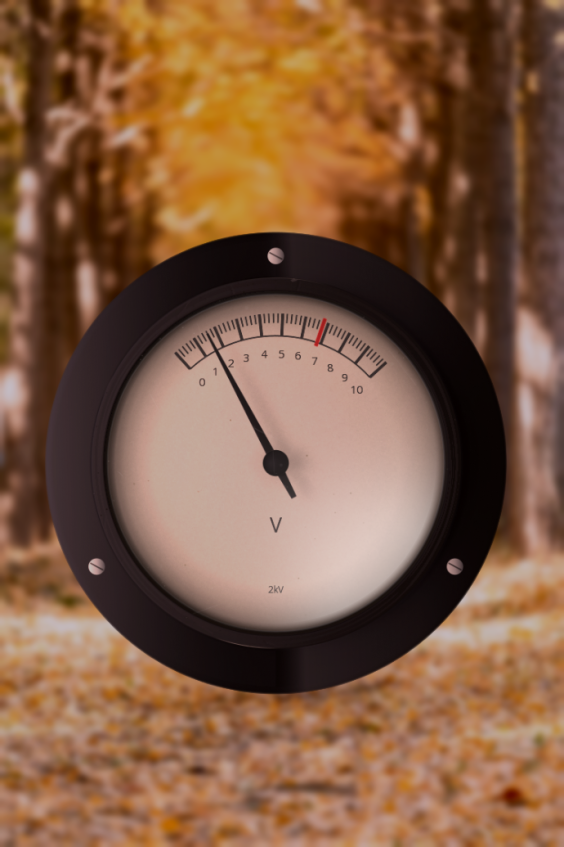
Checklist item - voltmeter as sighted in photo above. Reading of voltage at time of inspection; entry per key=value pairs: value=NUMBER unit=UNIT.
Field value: value=1.6 unit=V
